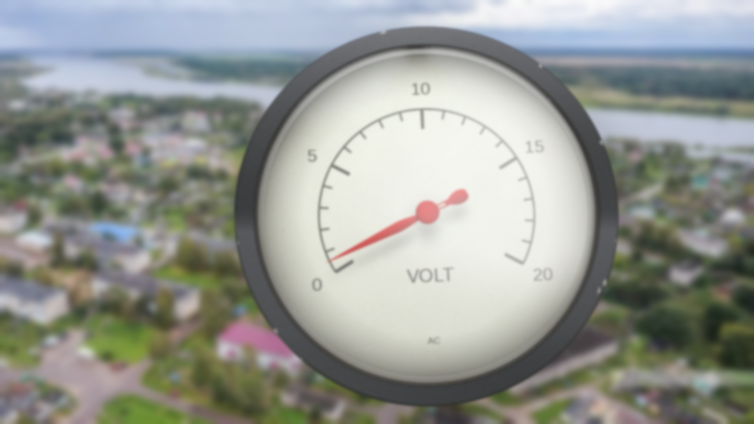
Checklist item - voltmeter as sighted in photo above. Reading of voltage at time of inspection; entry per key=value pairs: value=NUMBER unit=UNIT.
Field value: value=0.5 unit=V
